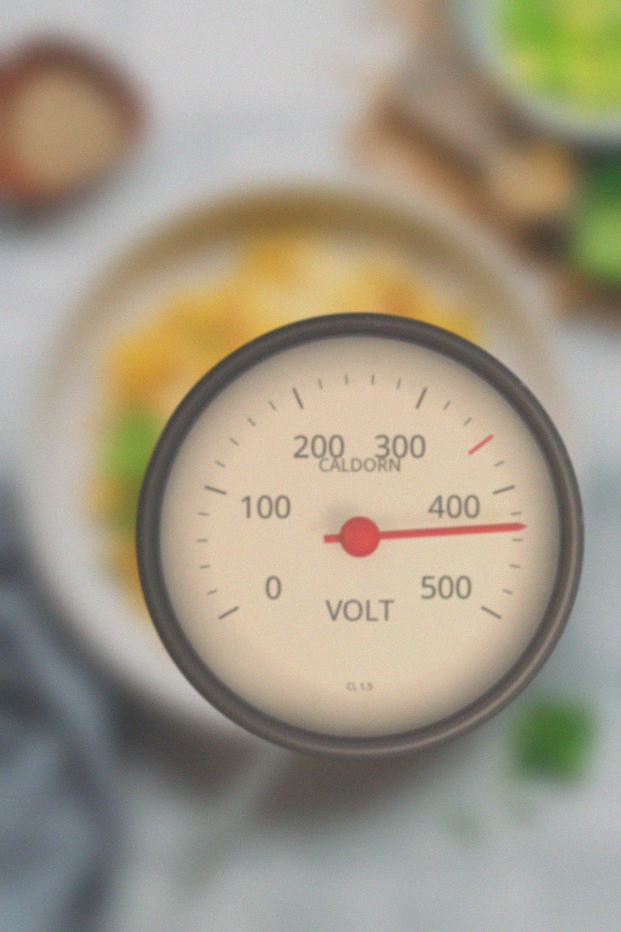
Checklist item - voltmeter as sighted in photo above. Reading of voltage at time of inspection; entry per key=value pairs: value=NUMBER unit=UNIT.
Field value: value=430 unit=V
